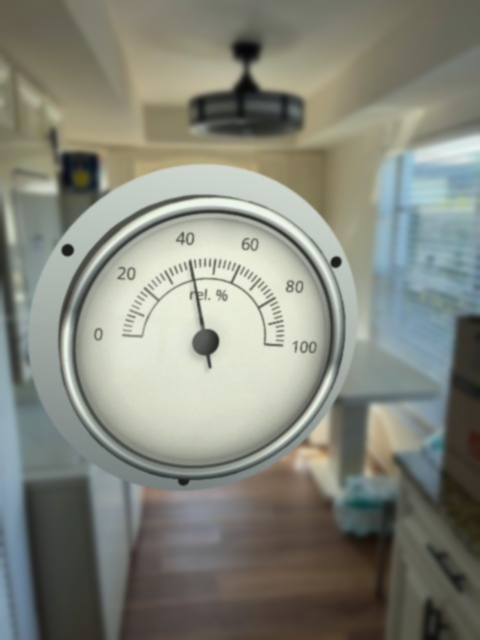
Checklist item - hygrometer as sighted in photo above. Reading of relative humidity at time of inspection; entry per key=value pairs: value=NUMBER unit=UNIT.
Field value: value=40 unit=%
